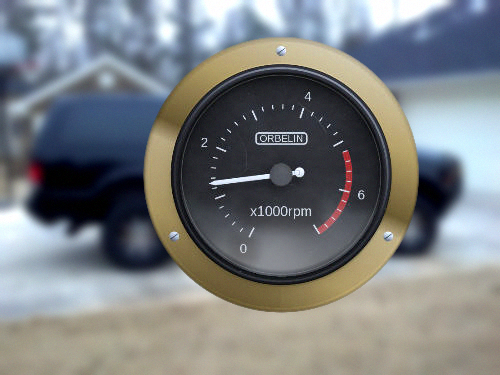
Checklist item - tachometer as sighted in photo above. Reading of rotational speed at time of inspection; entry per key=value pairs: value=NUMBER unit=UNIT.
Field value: value=1300 unit=rpm
